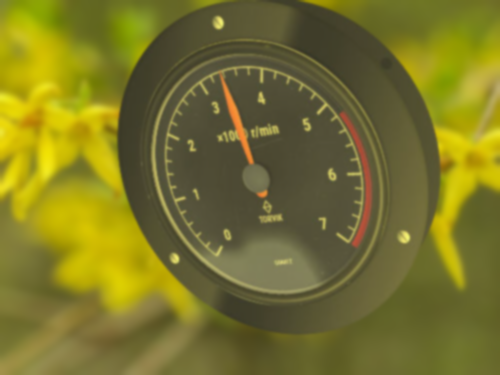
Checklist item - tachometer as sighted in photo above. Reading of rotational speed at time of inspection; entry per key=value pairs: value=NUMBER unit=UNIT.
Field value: value=3400 unit=rpm
